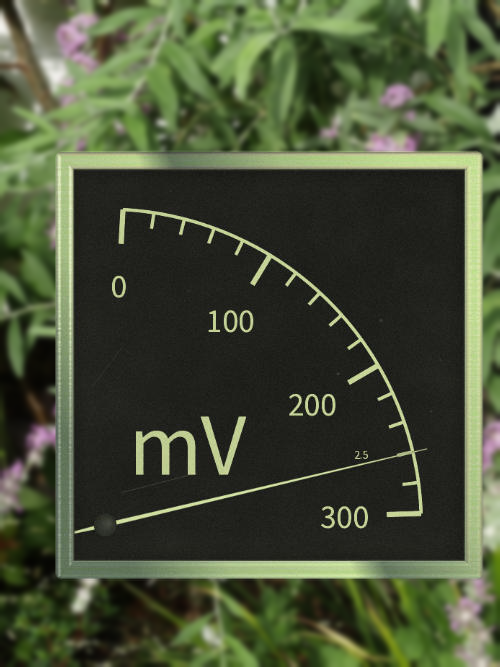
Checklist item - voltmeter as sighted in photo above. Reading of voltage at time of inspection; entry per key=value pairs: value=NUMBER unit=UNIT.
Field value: value=260 unit=mV
